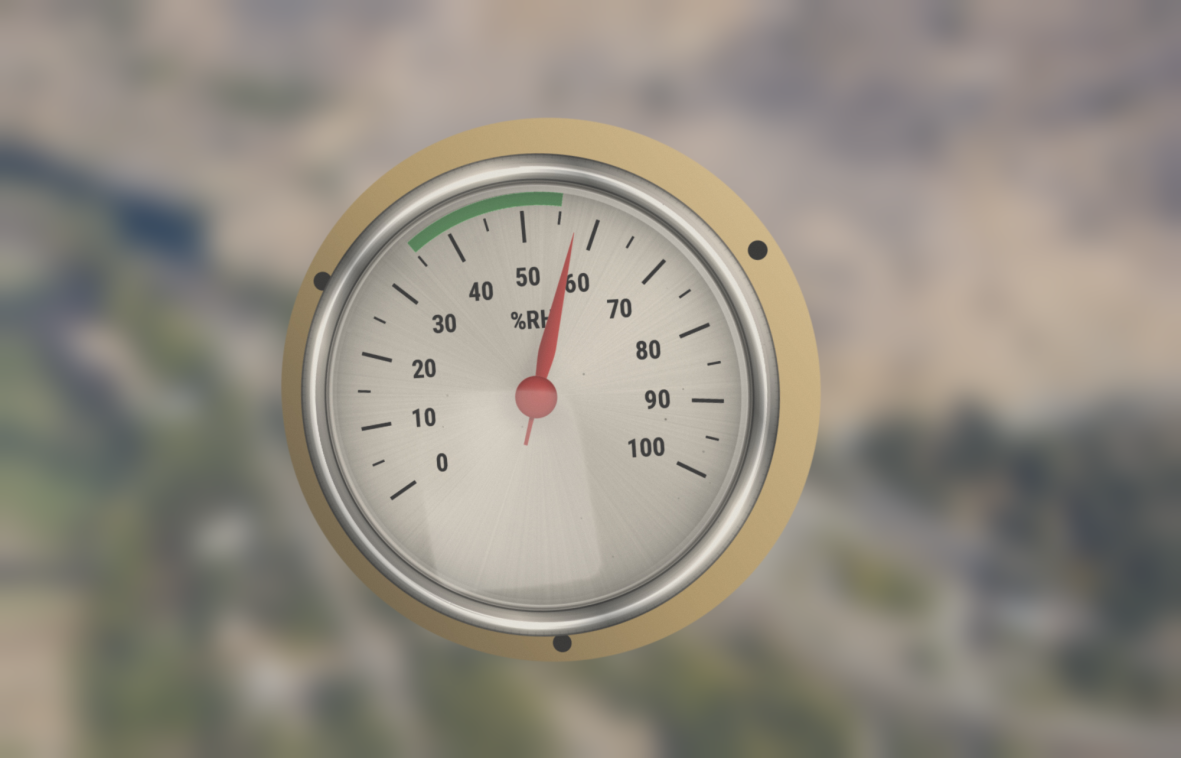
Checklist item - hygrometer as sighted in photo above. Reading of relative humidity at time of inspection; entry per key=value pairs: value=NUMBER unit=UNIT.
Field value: value=57.5 unit=%
